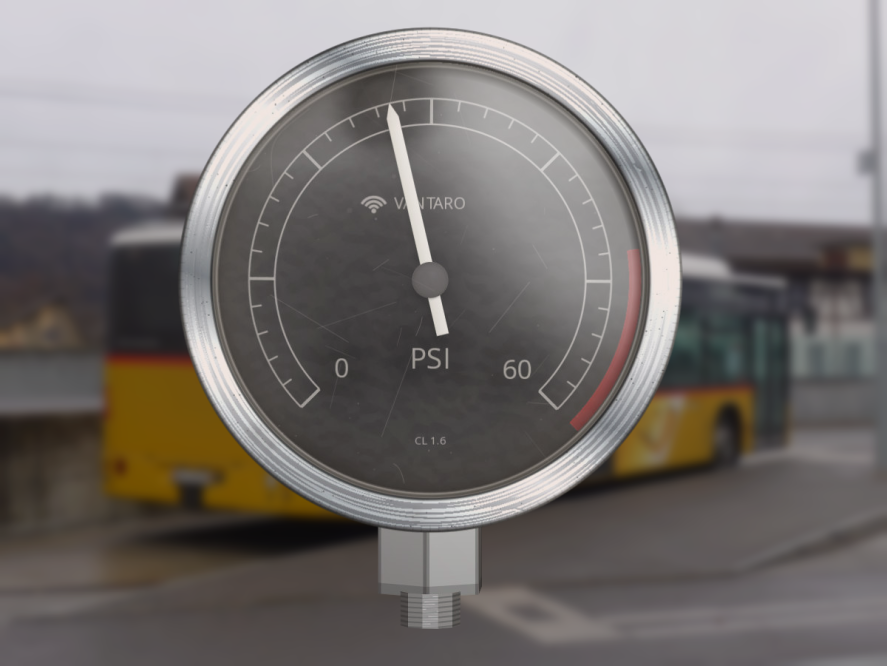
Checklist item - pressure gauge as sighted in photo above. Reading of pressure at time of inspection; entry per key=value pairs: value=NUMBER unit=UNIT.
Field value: value=27 unit=psi
